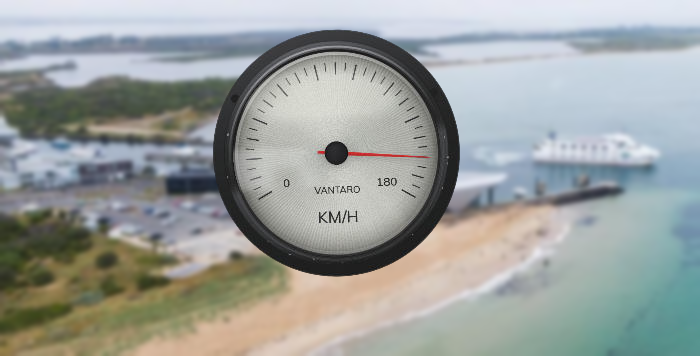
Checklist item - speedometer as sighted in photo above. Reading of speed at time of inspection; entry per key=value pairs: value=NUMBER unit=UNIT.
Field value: value=160 unit=km/h
